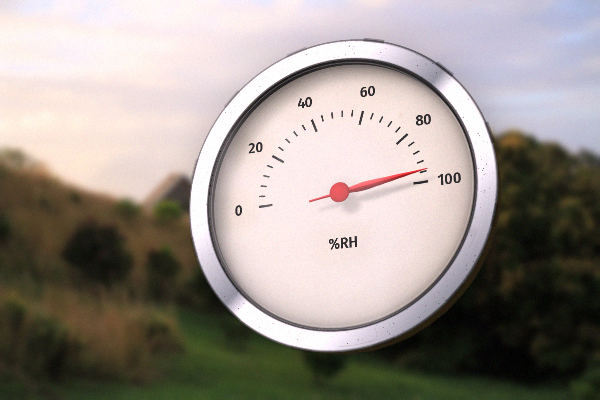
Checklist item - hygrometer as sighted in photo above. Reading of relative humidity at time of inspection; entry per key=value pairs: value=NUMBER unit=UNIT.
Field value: value=96 unit=%
